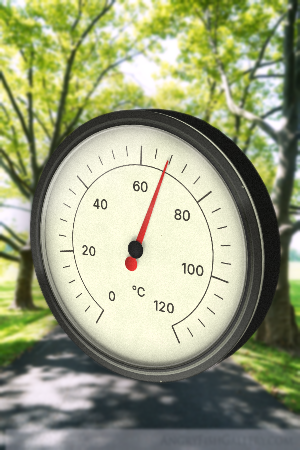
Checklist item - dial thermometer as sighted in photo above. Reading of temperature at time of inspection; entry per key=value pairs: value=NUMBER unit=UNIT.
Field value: value=68 unit=°C
